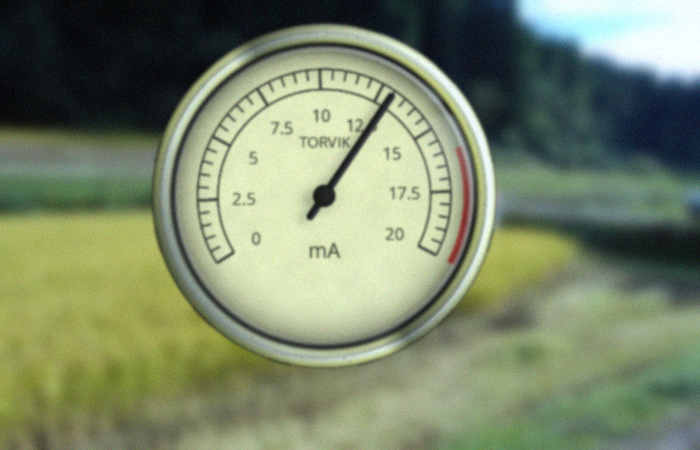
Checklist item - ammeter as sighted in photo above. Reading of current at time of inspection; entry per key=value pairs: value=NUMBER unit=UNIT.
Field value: value=13 unit=mA
